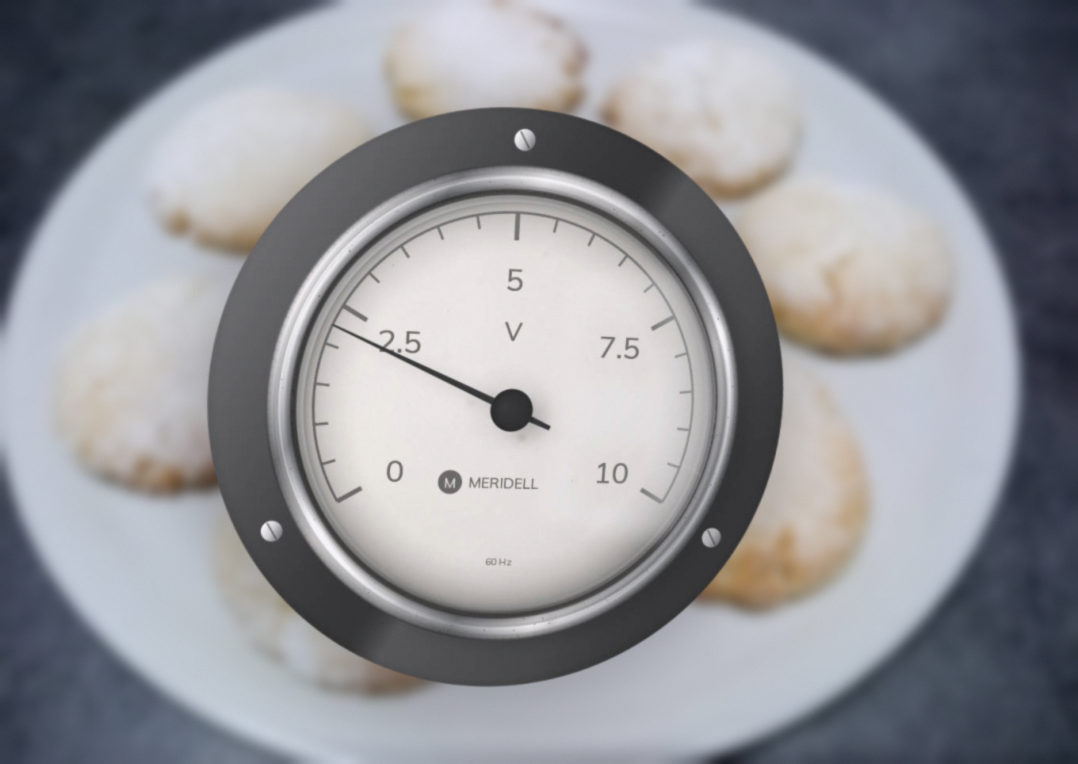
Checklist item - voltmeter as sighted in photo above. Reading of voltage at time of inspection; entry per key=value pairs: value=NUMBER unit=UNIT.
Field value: value=2.25 unit=V
